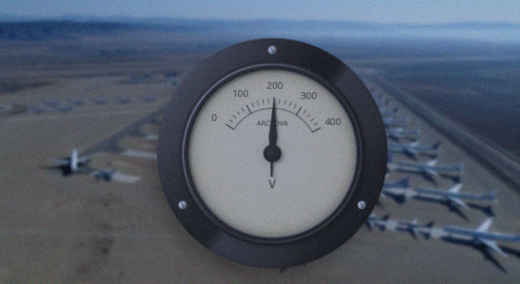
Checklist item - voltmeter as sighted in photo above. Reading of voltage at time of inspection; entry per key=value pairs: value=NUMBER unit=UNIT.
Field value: value=200 unit=V
